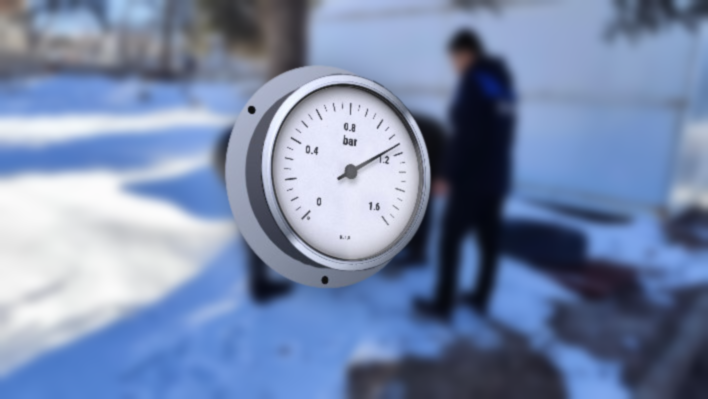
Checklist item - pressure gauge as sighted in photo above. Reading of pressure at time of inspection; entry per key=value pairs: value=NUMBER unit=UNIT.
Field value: value=1.15 unit=bar
